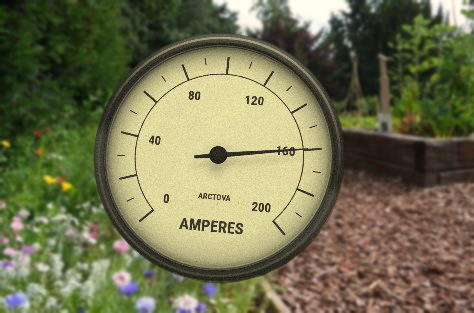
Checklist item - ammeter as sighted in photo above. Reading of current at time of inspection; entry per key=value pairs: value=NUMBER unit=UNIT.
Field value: value=160 unit=A
